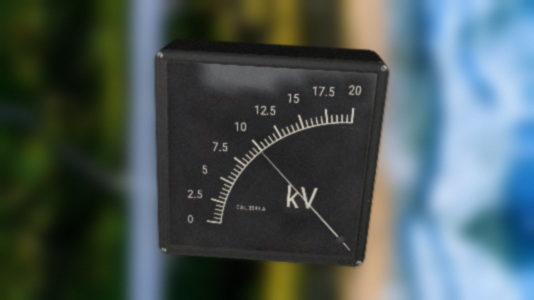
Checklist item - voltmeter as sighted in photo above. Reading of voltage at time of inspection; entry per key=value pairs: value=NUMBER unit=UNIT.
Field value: value=10 unit=kV
